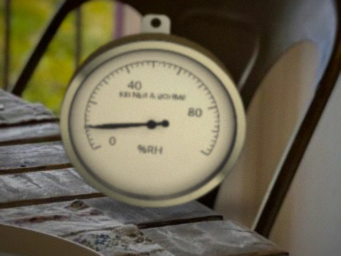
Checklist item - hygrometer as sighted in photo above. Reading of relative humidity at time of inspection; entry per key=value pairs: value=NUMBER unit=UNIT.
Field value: value=10 unit=%
